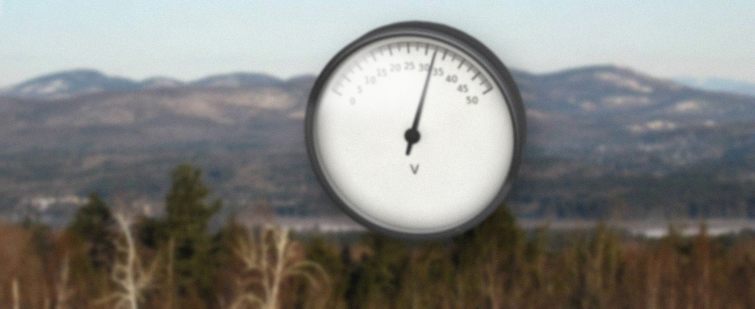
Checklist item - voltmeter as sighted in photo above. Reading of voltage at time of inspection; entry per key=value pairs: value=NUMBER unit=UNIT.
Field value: value=32.5 unit=V
